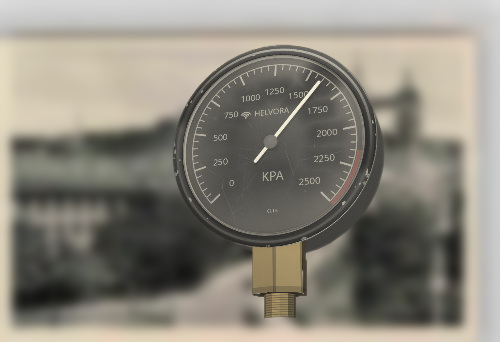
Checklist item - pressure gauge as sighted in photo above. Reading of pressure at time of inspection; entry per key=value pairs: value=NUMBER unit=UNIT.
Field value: value=1600 unit=kPa
